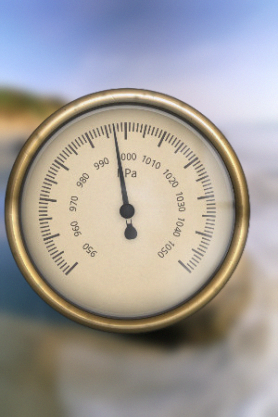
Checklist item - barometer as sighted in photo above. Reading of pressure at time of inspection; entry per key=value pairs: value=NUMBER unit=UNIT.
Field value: value=997 unit=hPa
